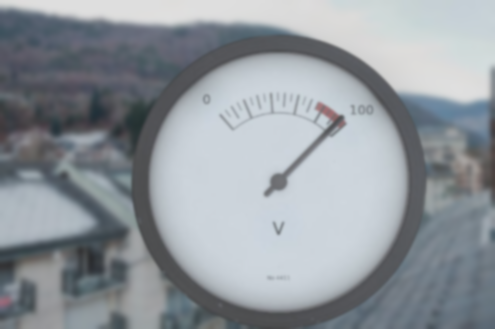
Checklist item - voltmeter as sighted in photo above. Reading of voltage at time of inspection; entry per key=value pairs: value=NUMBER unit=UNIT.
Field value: value=95 unit=V
